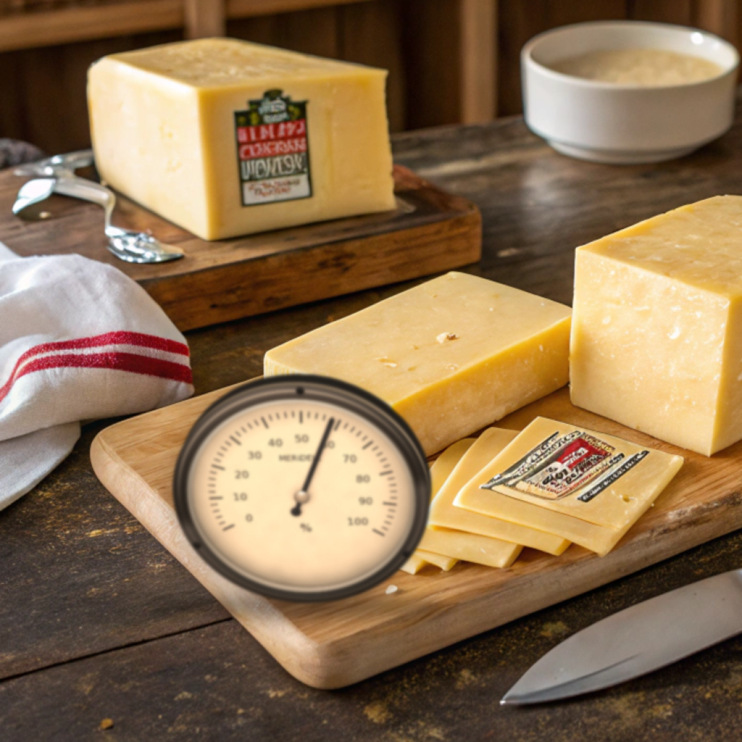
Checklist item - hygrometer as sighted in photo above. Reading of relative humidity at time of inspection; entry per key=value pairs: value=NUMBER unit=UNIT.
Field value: value=58 unit=%
